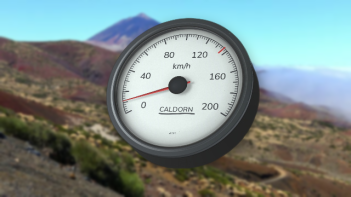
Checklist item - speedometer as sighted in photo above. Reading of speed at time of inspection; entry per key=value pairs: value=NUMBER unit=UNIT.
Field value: value=10 unit=km/h
